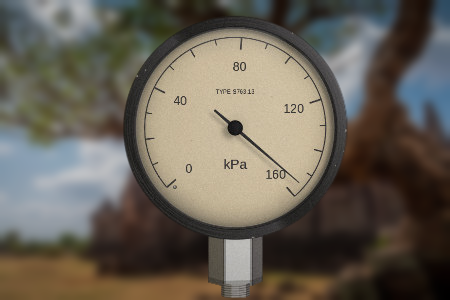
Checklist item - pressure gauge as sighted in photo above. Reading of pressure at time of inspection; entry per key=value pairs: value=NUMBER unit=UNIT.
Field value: value=155 unit=kPa
